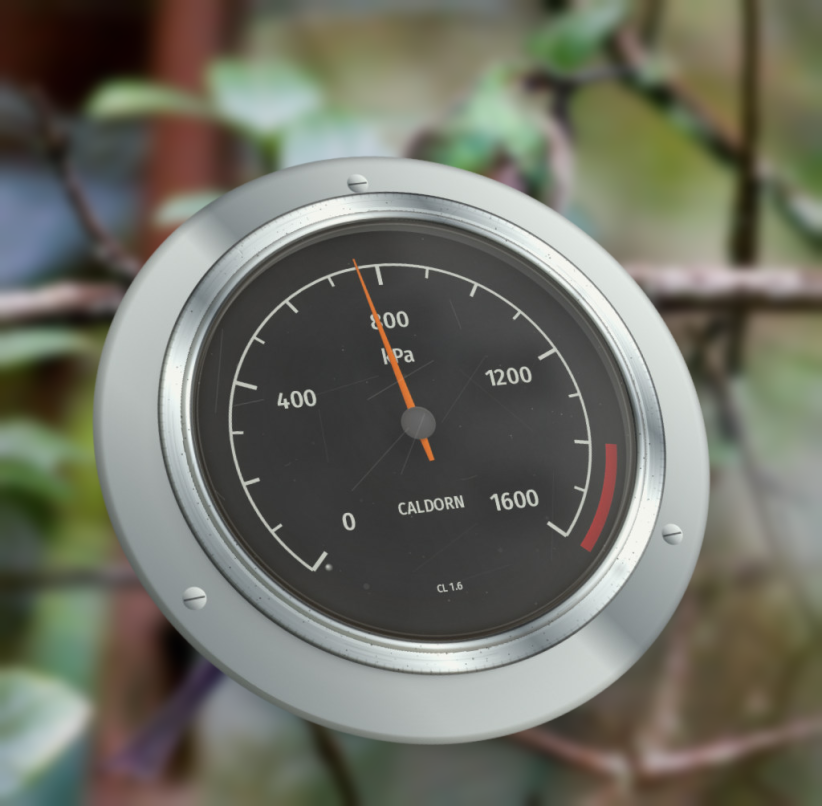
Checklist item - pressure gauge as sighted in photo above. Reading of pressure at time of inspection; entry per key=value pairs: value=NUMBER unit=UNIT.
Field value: value=750 unit=kPa
